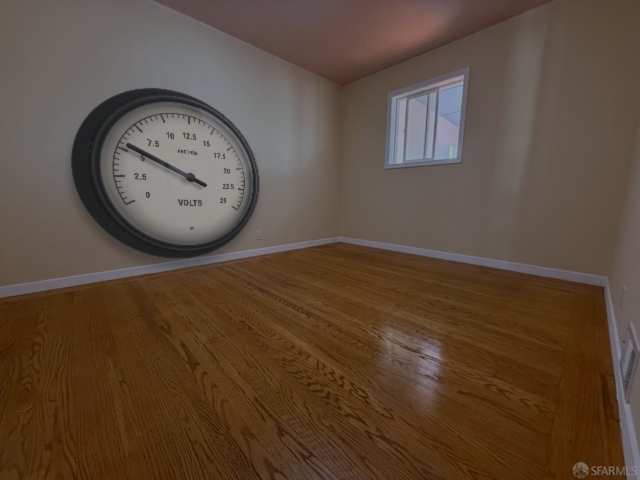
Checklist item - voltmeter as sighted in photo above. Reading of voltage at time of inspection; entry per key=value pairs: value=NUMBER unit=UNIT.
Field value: value=5.5 unit=V
